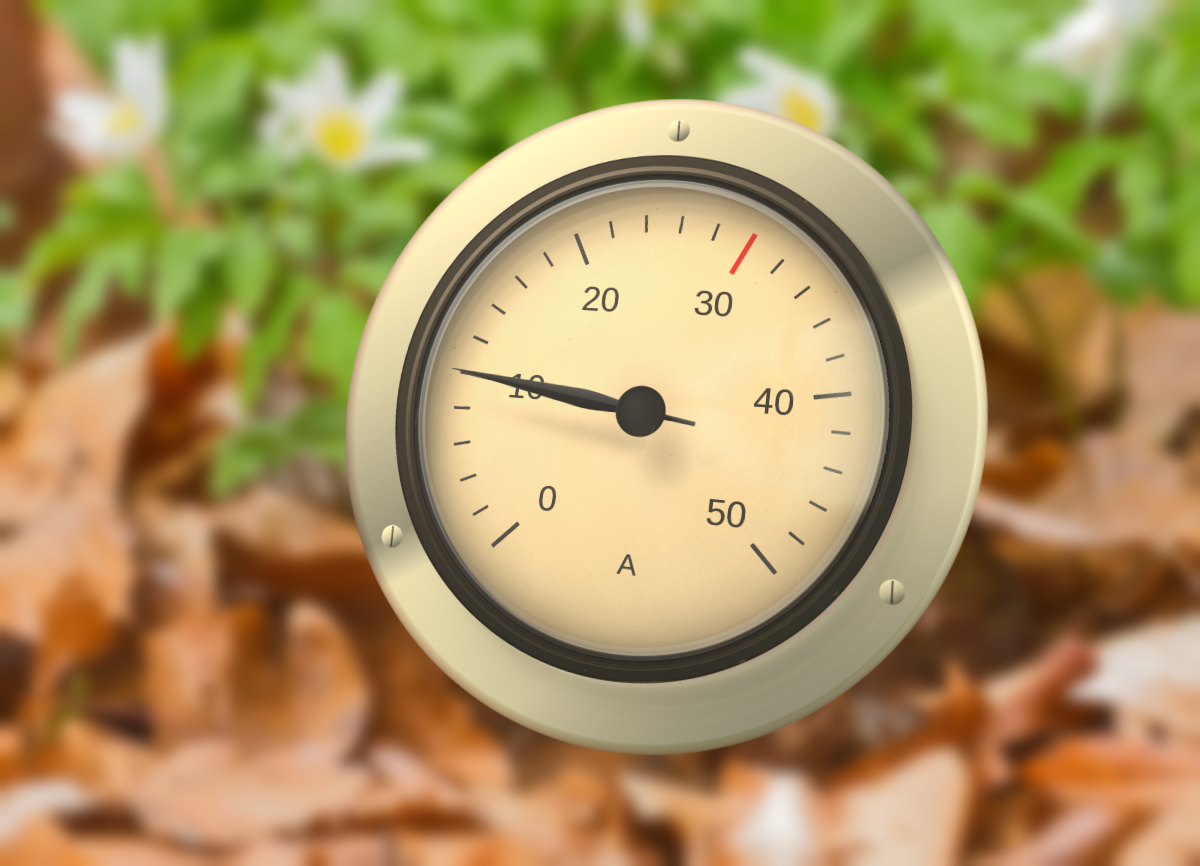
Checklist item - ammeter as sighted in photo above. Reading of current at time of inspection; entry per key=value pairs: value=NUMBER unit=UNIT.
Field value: value=10 unit=A
